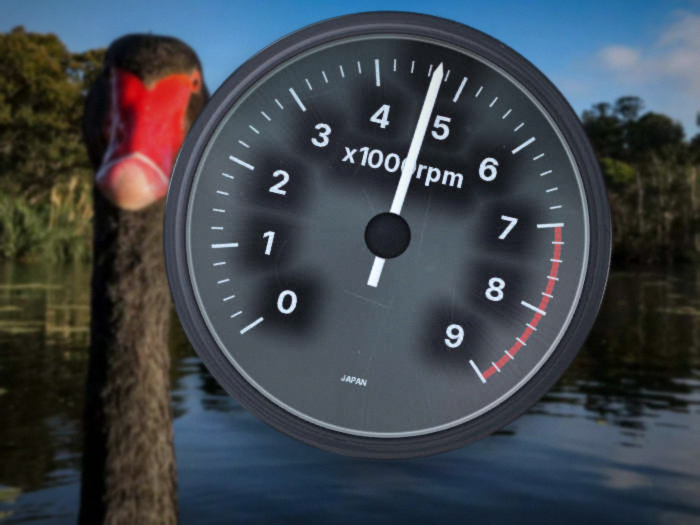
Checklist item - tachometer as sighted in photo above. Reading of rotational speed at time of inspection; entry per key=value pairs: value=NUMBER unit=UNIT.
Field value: value=4700 unit=rpm
